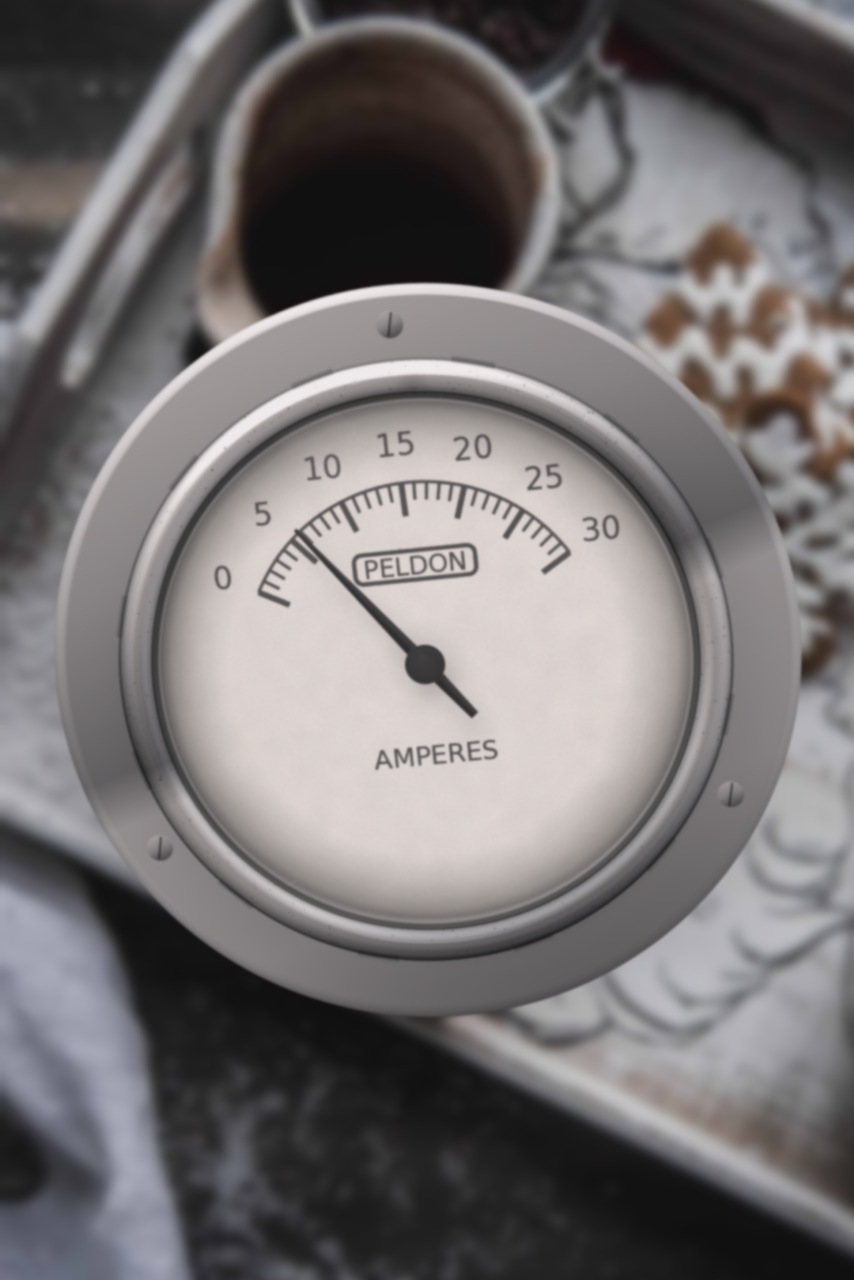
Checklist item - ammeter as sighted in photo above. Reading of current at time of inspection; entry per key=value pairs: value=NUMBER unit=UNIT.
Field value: value=6 unit=A
